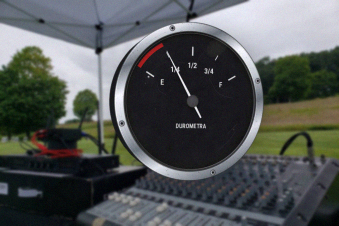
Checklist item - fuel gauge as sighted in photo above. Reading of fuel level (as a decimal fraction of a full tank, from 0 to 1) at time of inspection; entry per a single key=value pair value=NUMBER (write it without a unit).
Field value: value=0.25
